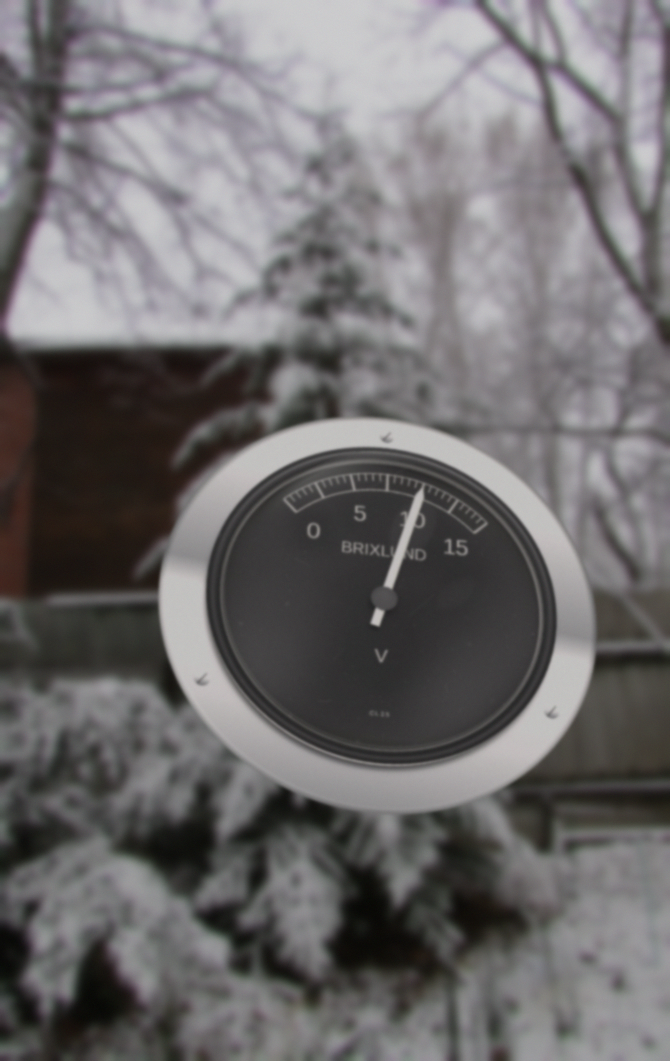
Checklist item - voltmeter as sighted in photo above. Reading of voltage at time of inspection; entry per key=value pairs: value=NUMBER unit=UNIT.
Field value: value=10 unit=V
